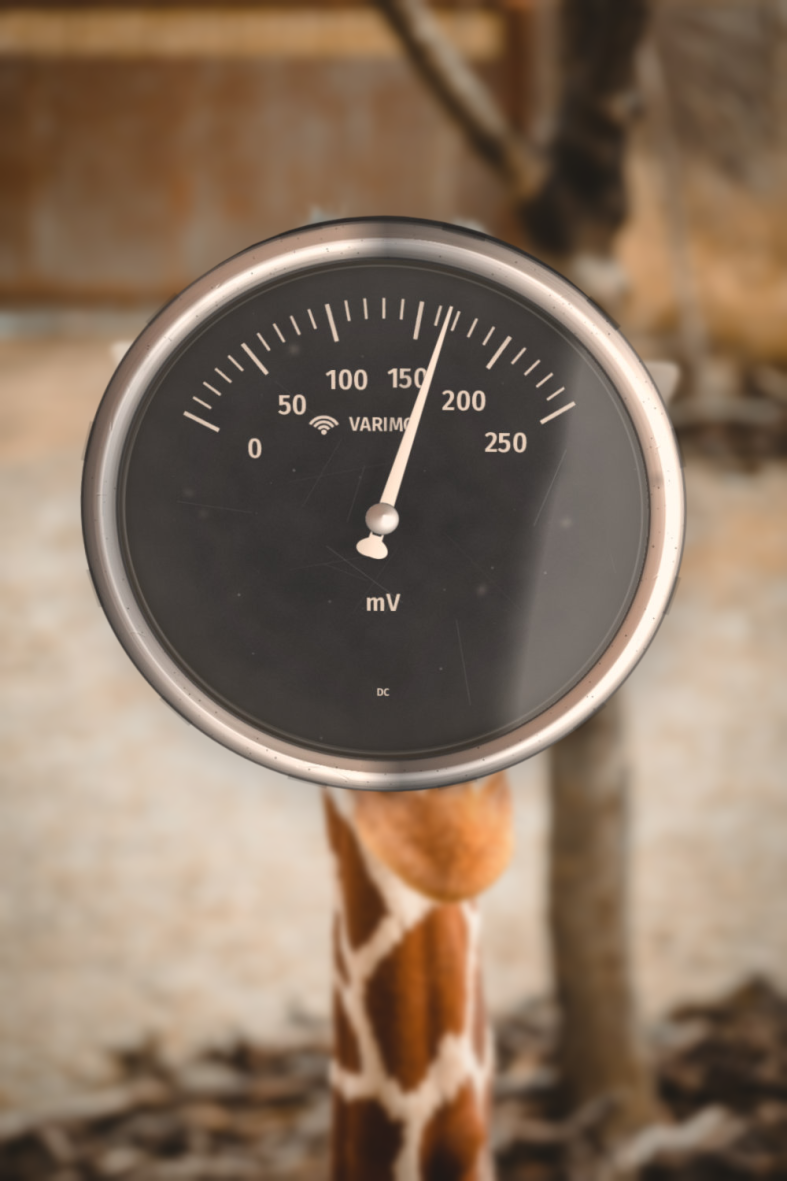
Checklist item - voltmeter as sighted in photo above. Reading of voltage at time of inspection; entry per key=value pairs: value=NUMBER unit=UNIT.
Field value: value=165 unit=mV
